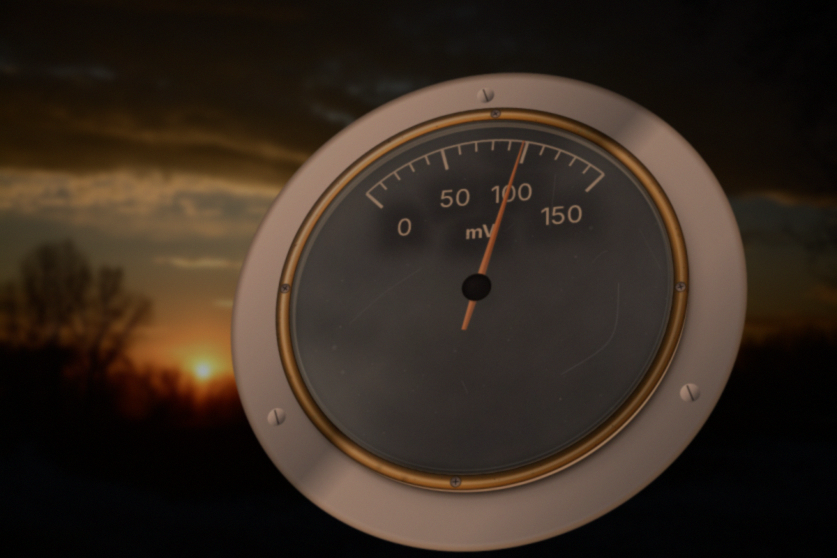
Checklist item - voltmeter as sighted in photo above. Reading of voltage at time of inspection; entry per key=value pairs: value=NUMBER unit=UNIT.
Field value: value=100 unit=mV
